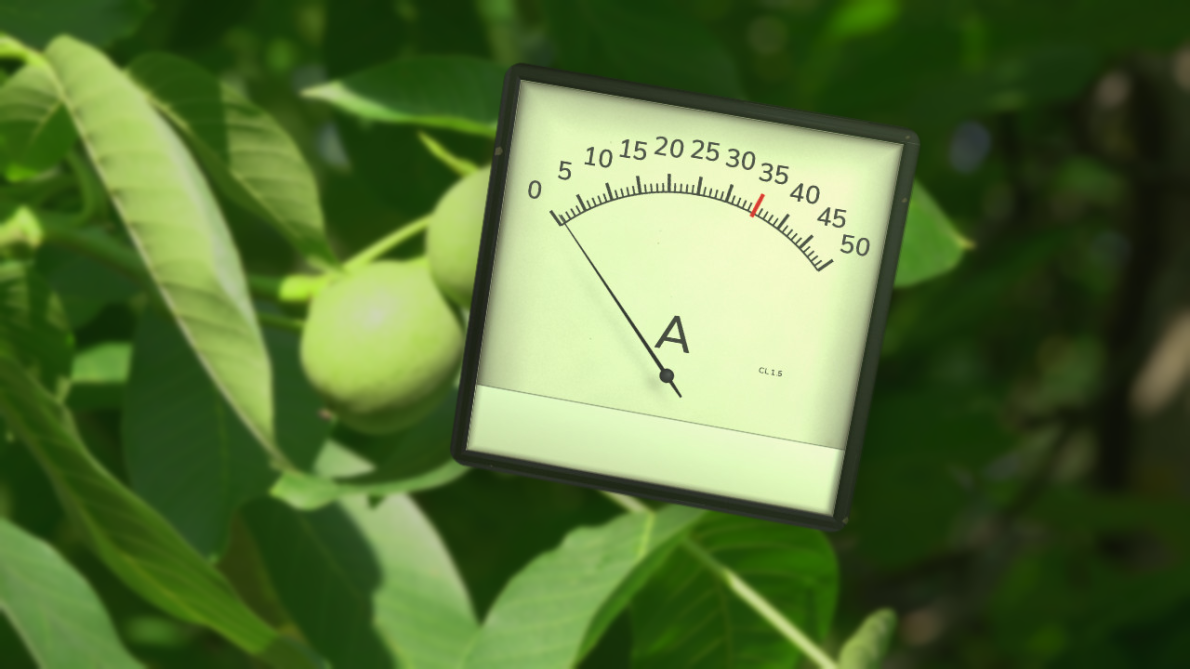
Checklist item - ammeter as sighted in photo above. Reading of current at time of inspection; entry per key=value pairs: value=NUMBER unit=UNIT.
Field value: value=1 unit=A
